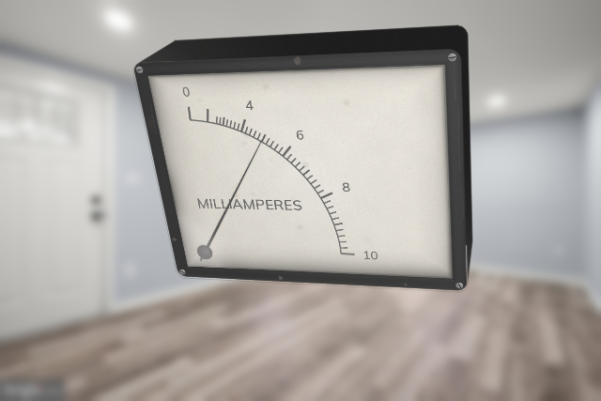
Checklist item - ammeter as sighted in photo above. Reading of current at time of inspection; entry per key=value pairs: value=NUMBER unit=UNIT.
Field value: value=5 unit=mA
